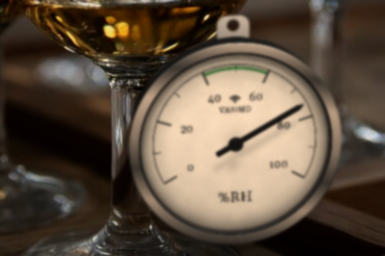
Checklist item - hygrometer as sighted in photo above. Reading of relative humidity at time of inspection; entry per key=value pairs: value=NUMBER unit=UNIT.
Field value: value=75 unit=%
